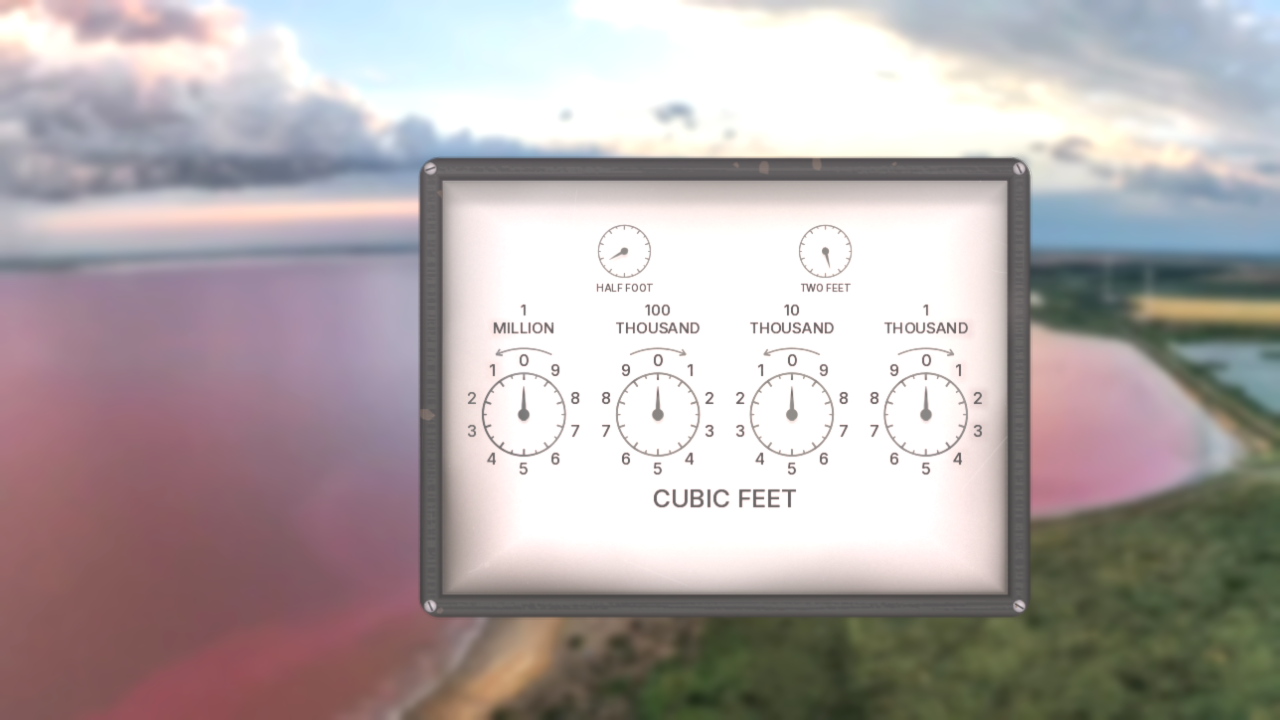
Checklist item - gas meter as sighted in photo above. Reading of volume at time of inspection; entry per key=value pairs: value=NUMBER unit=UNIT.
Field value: value=0 unit=ft³
